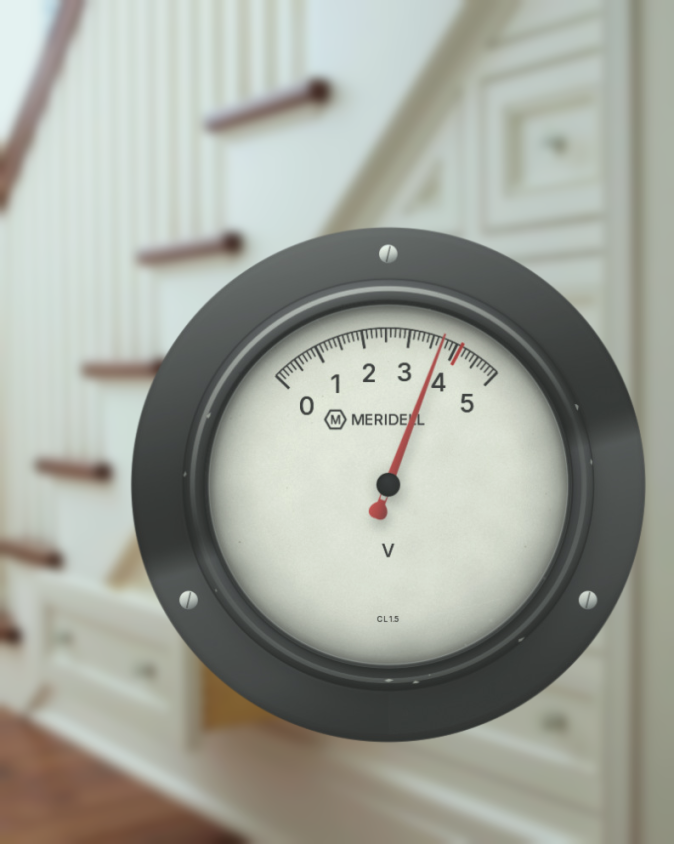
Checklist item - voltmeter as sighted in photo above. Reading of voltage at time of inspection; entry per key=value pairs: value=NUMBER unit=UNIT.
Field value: value=3.7 unit=V
